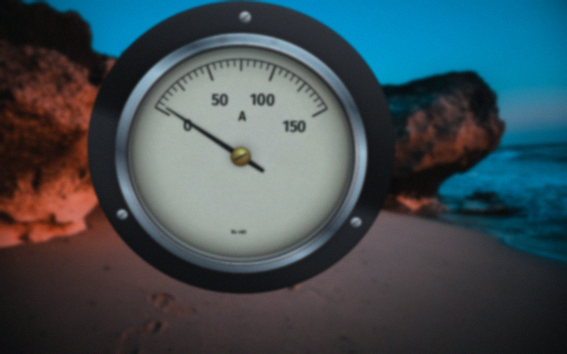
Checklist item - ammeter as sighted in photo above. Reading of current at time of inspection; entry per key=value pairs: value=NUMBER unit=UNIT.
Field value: value=5 unit=A
